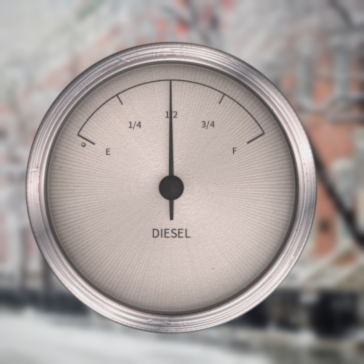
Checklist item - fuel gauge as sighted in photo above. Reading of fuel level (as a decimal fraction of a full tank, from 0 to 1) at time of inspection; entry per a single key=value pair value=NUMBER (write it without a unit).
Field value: value=0.5
